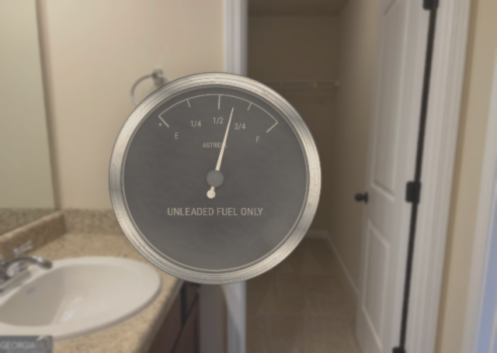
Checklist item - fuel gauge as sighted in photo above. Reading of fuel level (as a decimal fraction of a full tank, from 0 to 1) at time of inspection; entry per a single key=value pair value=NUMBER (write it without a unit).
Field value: value=0.625
